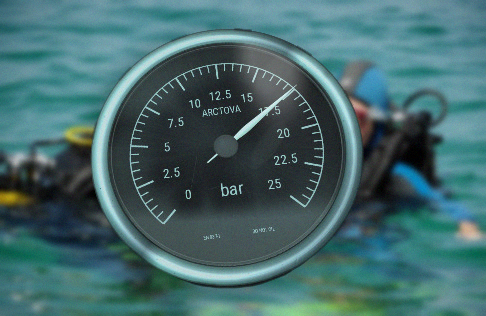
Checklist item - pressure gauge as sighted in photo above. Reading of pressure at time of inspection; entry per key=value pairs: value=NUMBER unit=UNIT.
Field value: value=17.5 unit=bar
